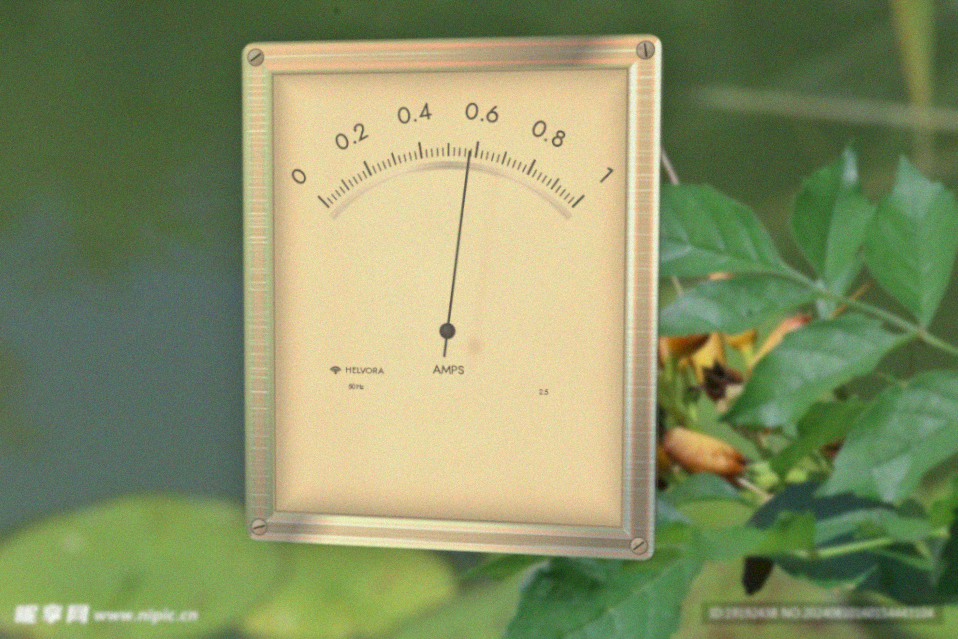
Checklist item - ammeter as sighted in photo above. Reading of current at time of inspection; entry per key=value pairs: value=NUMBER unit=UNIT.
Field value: value=0.58 unit=A
